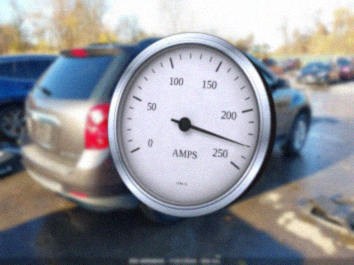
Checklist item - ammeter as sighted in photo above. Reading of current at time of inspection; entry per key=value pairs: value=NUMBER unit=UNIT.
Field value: value=230 unit=A
